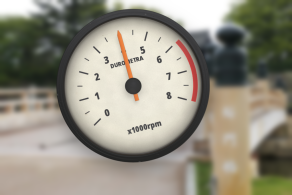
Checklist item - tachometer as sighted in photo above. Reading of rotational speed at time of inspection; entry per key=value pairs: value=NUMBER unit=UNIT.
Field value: value=4000 unit=rpm
